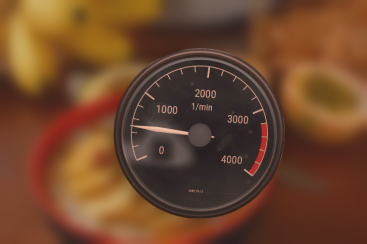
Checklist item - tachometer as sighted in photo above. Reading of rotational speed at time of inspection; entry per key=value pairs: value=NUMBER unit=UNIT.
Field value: value=500 unit=rpm
